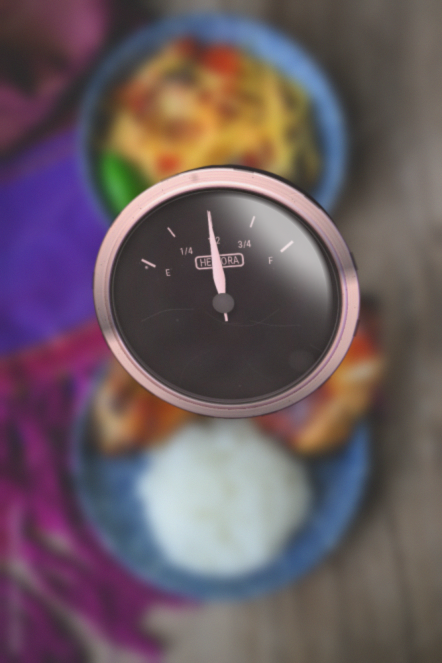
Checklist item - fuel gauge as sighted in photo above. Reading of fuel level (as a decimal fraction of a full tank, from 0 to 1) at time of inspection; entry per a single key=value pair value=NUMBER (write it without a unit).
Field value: value=0.5
